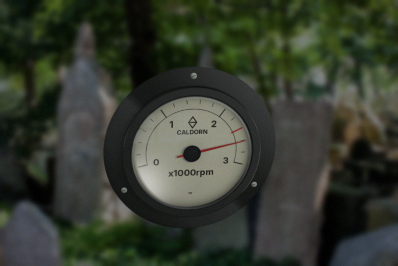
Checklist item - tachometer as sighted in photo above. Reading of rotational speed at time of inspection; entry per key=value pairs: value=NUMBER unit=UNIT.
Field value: value=2600 unit=rpm
